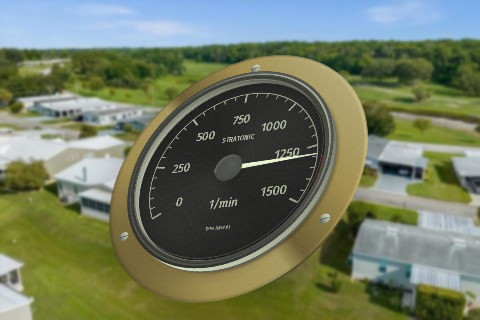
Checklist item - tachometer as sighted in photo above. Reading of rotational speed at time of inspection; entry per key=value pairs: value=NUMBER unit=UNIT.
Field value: value=1300 unit=rpm
